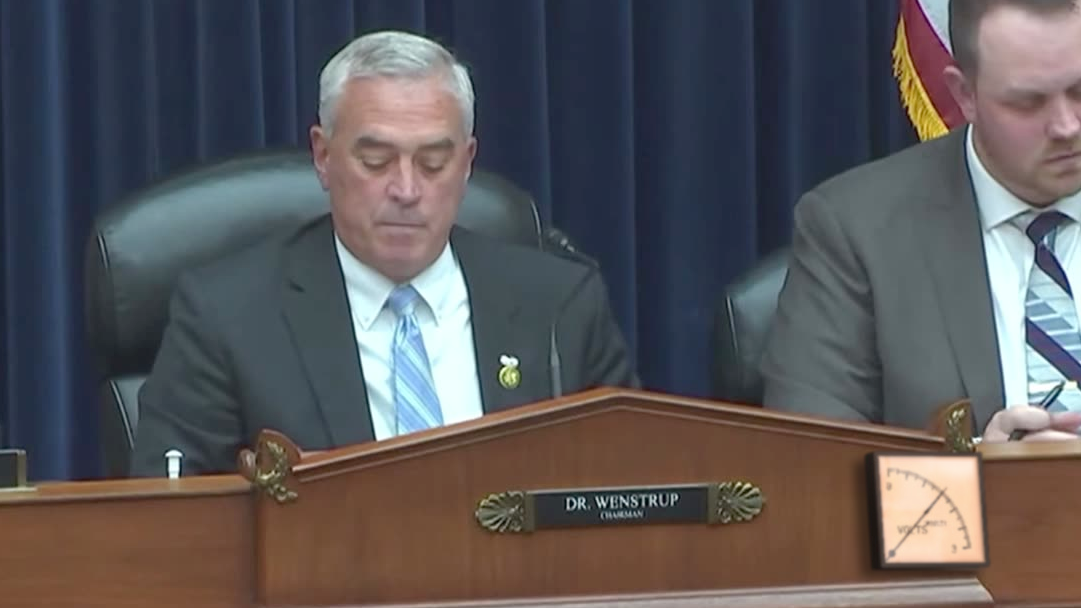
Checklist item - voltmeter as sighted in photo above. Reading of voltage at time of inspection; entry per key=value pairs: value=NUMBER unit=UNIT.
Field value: value=1.5 unit=V
